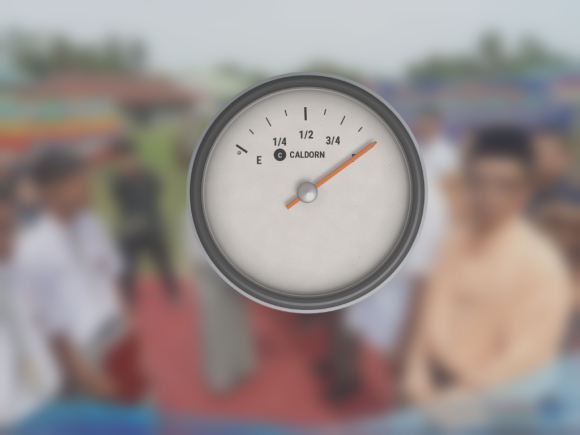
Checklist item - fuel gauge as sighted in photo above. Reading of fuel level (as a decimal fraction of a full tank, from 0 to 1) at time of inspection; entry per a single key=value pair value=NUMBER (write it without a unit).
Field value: value=1
